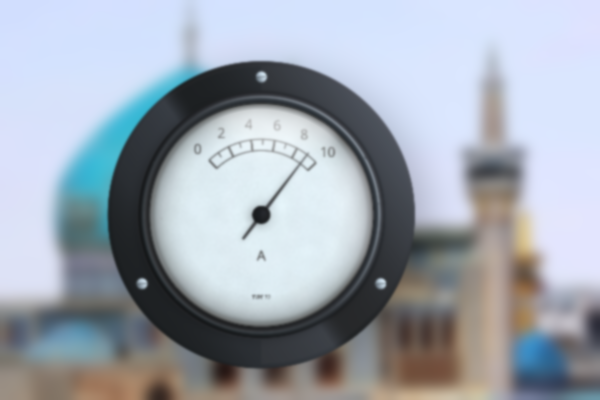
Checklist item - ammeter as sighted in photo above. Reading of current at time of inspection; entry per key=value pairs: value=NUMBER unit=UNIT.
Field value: value=9 unit=A
